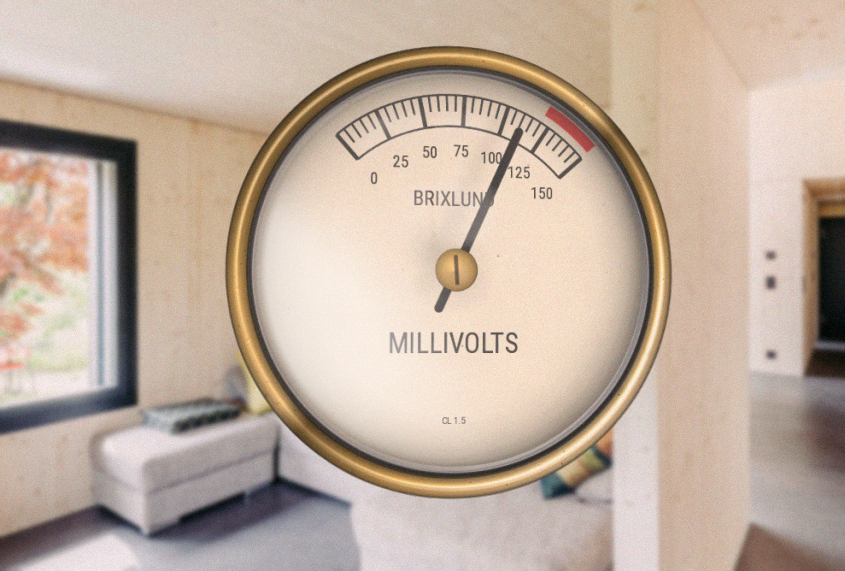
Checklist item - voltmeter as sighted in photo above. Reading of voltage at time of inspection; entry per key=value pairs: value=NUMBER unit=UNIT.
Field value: value=110 unit=mV
